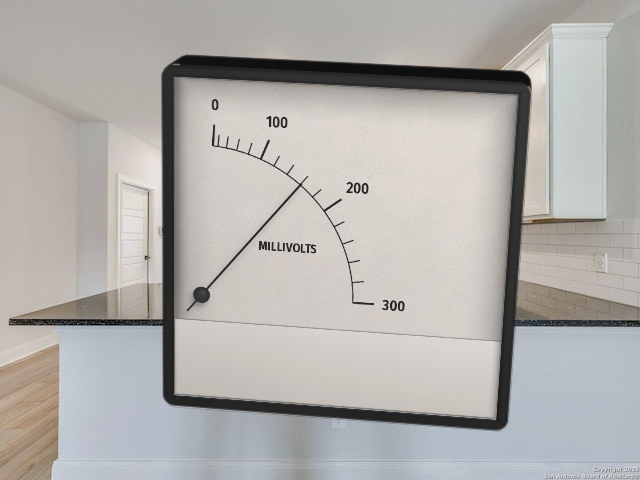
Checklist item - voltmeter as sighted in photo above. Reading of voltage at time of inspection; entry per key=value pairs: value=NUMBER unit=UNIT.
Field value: value=160 unit=mV
